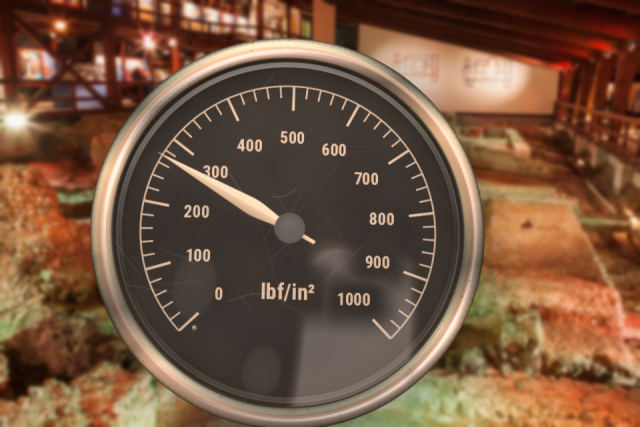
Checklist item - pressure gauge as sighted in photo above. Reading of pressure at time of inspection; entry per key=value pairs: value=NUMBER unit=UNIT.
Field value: value=270 unit=psi
